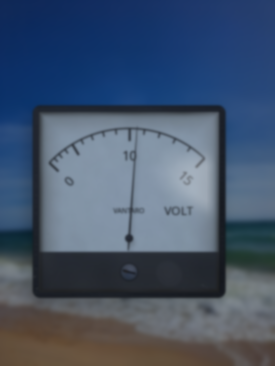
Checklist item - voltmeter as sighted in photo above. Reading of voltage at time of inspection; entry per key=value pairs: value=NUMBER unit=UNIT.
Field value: value=10.5 unit=V
